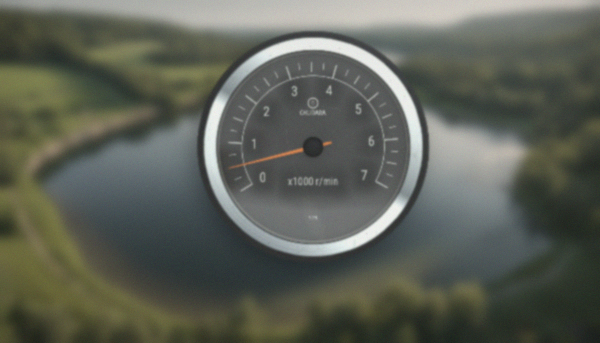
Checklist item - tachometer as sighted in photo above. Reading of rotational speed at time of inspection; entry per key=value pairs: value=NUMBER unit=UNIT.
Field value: value=500 unit=rpm
